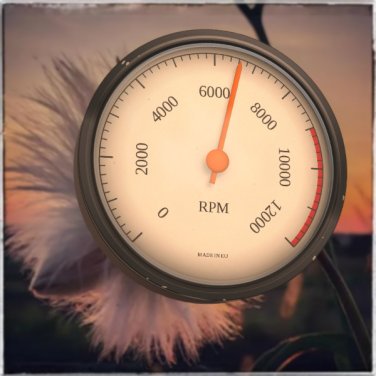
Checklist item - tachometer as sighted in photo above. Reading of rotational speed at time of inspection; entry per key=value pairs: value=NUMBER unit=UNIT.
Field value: value=6600 unit=rpm
